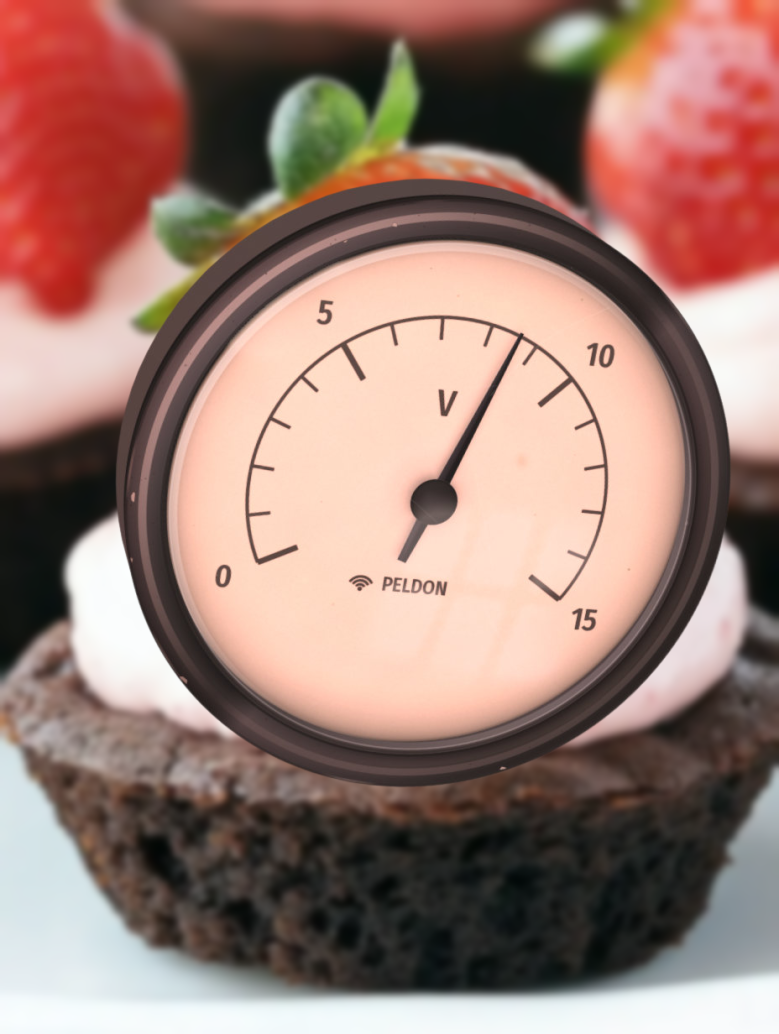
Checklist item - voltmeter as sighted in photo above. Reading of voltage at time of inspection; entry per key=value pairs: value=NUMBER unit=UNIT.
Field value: value=8.5 unit=V
